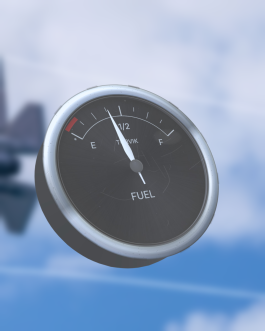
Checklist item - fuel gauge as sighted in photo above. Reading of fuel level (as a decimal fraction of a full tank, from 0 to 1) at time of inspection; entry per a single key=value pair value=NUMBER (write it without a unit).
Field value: value=0.375
